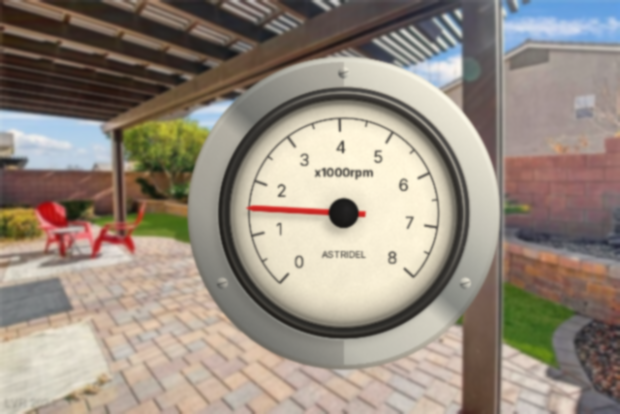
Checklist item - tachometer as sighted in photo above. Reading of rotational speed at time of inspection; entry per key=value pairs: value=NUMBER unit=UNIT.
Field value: value=1500 unit=rpm
